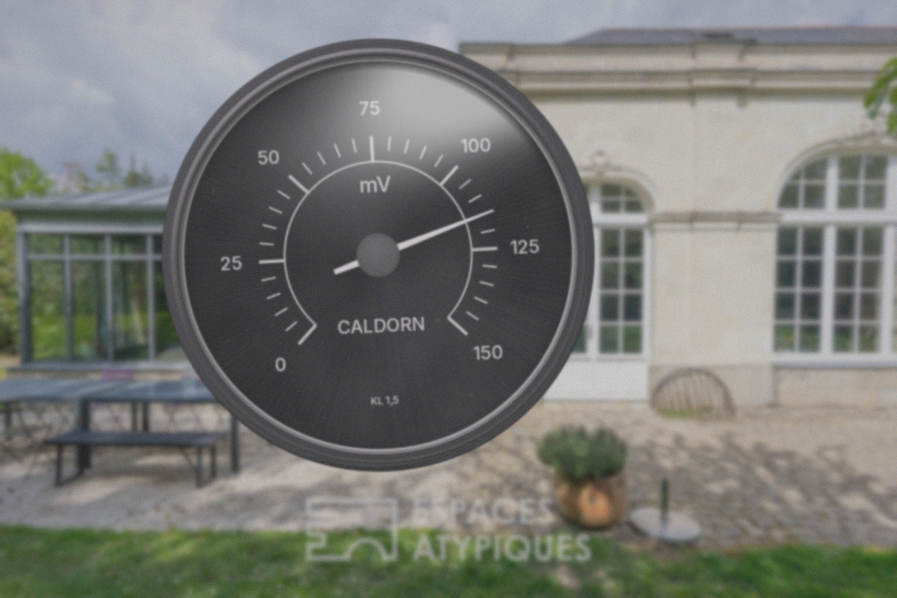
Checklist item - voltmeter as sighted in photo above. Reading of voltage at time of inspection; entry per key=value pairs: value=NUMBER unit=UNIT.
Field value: value=115 unit=mV
